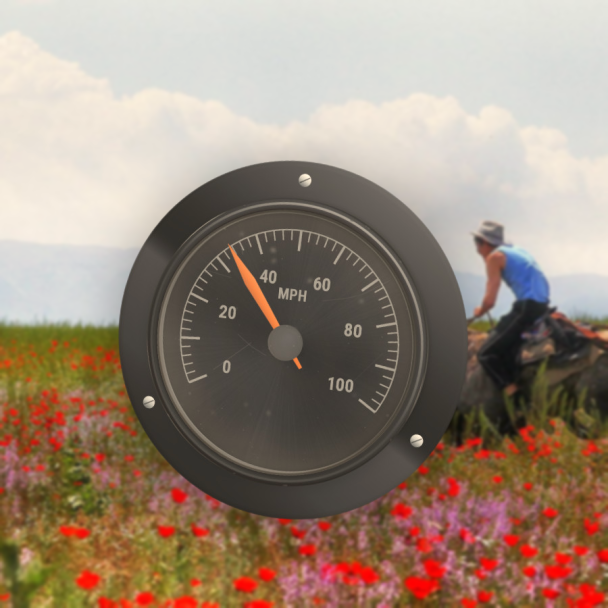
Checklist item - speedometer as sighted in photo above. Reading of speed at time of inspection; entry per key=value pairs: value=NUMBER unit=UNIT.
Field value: value=34 unit=mph
